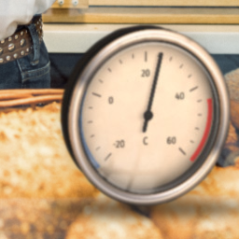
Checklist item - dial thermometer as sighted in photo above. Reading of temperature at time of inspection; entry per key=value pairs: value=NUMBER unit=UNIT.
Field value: value=24 unit=°C
